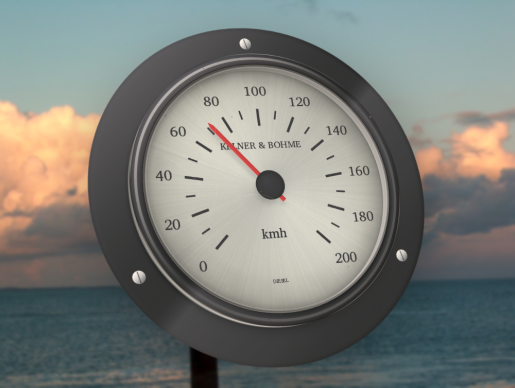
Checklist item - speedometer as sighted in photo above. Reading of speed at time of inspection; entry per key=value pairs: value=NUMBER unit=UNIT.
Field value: value=70 unit=km/h
